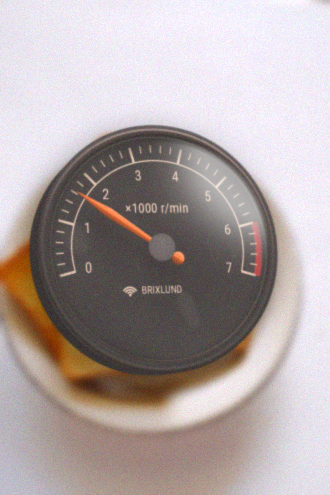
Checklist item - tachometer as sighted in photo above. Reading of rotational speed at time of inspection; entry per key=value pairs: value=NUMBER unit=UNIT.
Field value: value=1600 unit=rpm
